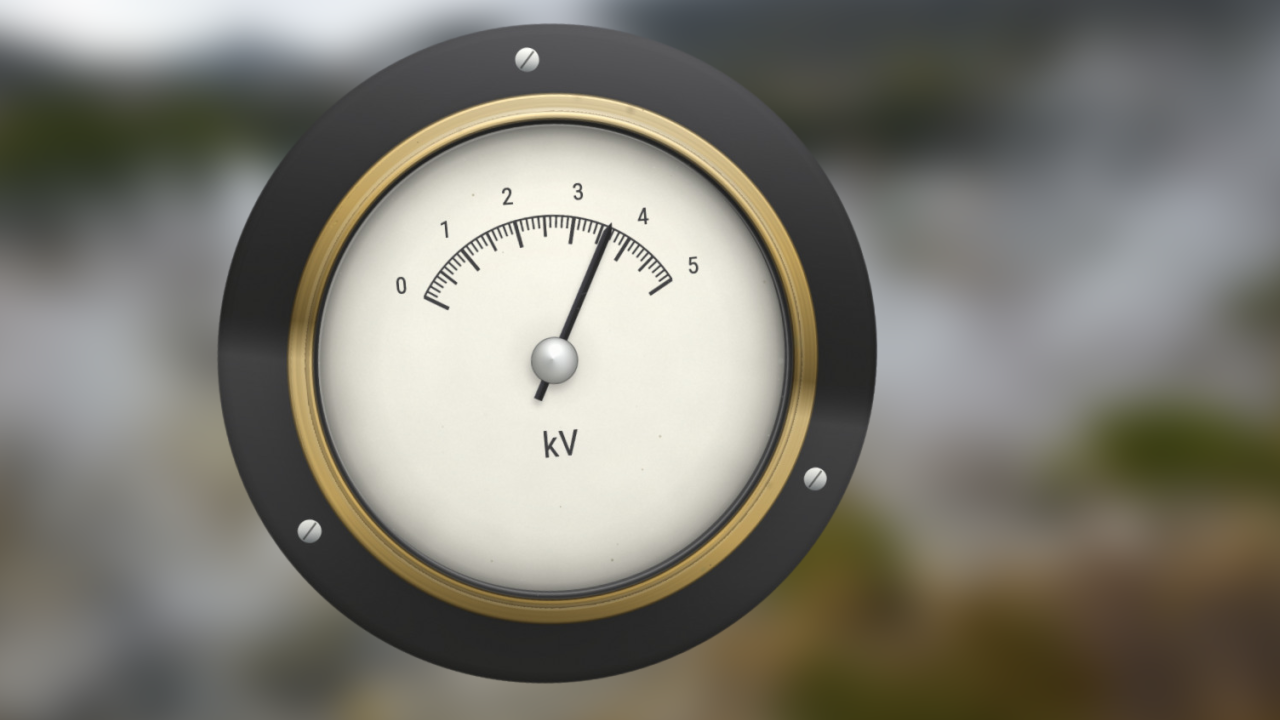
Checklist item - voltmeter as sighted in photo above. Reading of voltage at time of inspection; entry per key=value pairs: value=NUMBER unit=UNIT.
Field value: value=3.6 unit=kV
